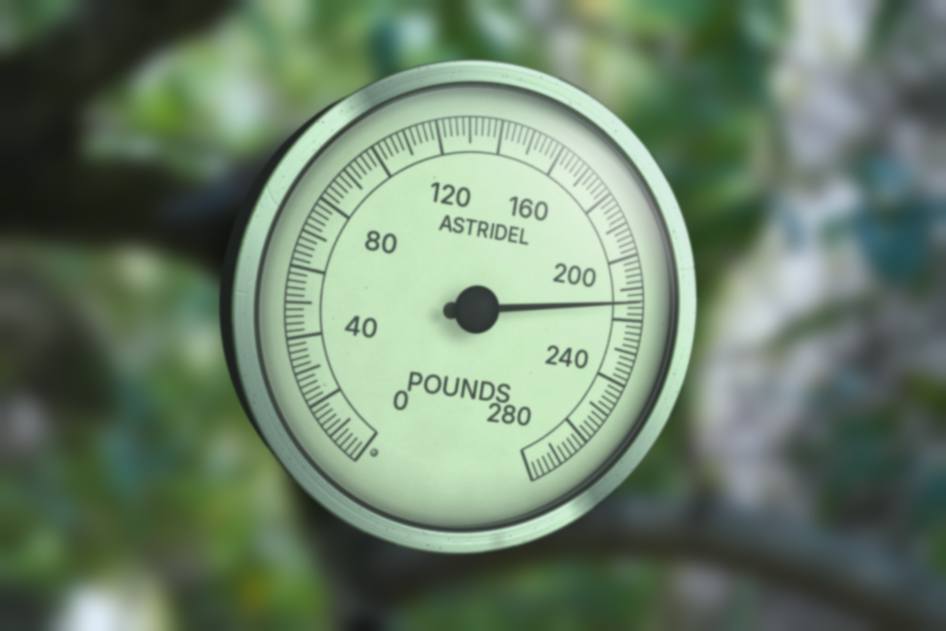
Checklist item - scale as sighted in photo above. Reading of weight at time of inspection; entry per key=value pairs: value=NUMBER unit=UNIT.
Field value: value=214 unit=lb
